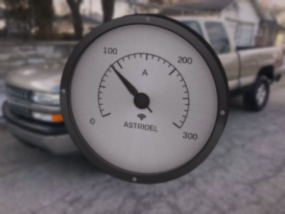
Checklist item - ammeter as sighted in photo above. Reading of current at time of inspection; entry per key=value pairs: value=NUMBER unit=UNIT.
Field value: value=90 unit=A
